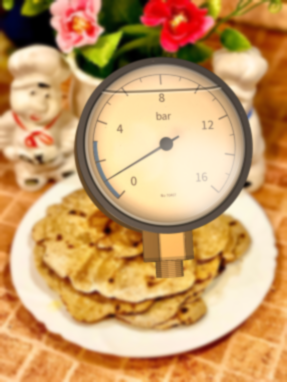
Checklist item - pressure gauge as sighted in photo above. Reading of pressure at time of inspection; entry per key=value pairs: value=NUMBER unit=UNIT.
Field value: value=1 unit=bar
